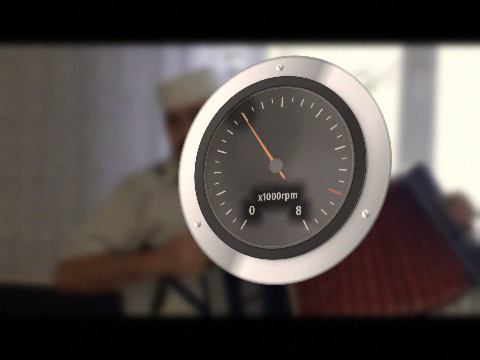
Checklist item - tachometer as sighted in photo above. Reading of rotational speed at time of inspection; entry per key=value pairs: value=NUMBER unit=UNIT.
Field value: value=3000 unit=rpm
